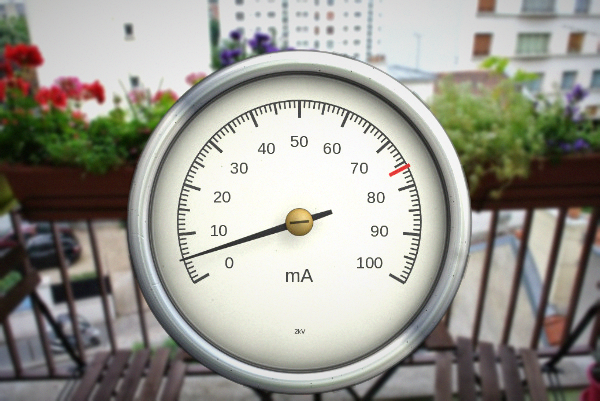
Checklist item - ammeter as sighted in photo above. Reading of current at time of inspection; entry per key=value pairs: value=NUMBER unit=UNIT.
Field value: value=5 unit=mA
